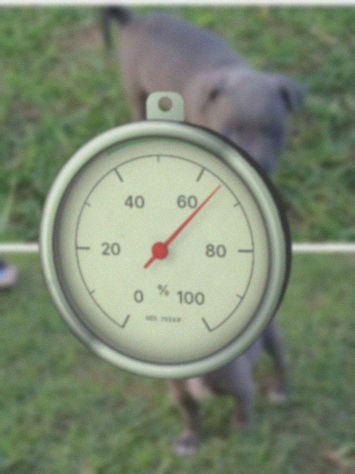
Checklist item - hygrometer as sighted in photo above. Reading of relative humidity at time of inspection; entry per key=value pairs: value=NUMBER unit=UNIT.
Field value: value=65 unit=%
